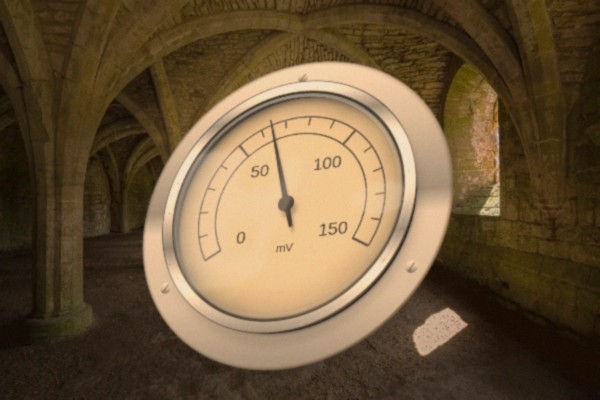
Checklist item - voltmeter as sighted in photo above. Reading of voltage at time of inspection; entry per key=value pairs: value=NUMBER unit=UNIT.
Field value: value=65 unit=mV
